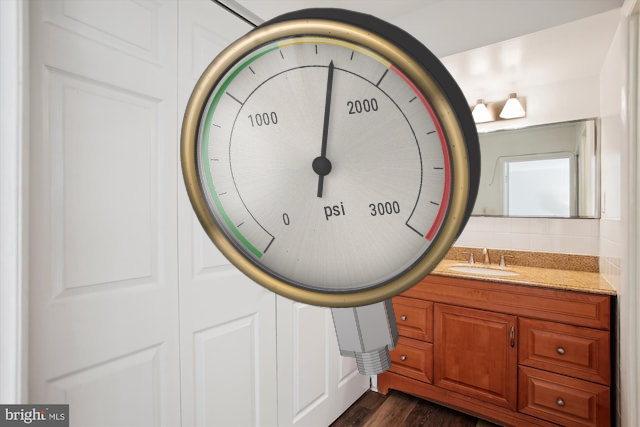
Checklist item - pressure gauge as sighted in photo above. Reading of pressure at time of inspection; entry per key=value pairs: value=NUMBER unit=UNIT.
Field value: value=1700 unit=psi
